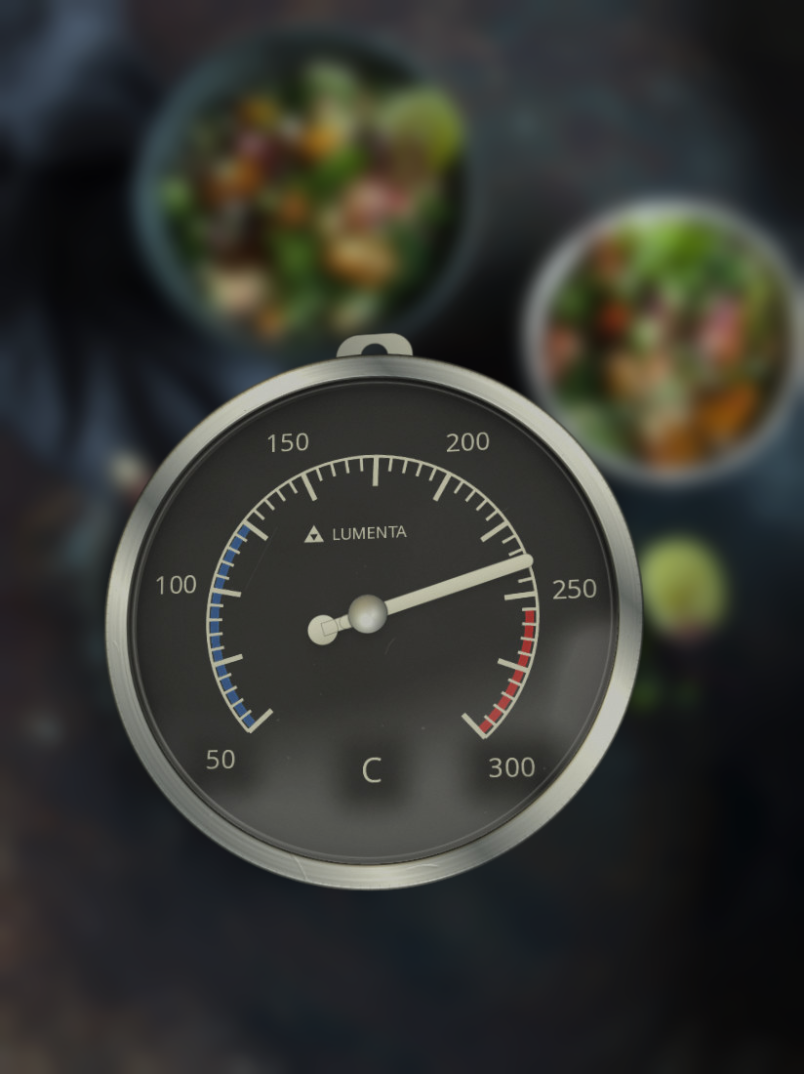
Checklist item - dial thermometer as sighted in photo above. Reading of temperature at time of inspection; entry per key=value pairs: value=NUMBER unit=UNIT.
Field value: value=240 unit=°C
